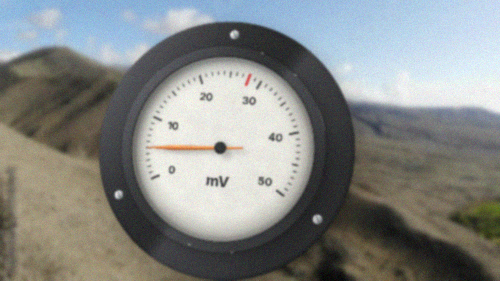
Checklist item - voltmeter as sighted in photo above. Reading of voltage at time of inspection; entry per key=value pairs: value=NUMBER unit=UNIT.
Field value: value=5 unit=mV
